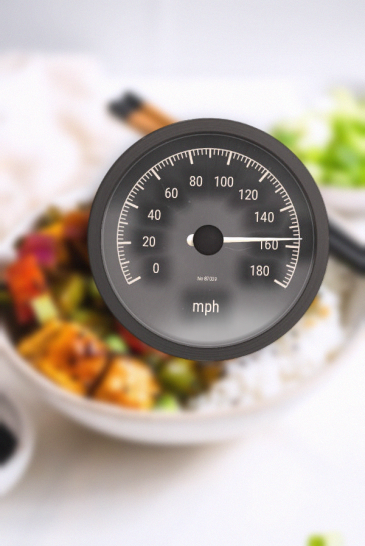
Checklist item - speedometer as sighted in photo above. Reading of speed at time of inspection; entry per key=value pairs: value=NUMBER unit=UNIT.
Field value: value=156 unit=mph
